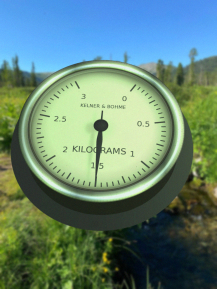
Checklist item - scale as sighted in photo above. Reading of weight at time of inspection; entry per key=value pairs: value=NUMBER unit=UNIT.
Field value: value=1.5 unit=kg
